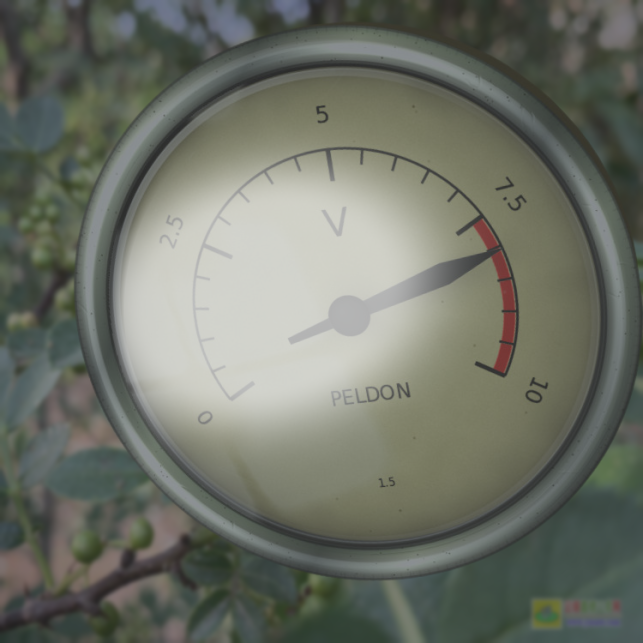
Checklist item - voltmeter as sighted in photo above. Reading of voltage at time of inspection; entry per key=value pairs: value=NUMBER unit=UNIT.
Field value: value=8 unit=V
